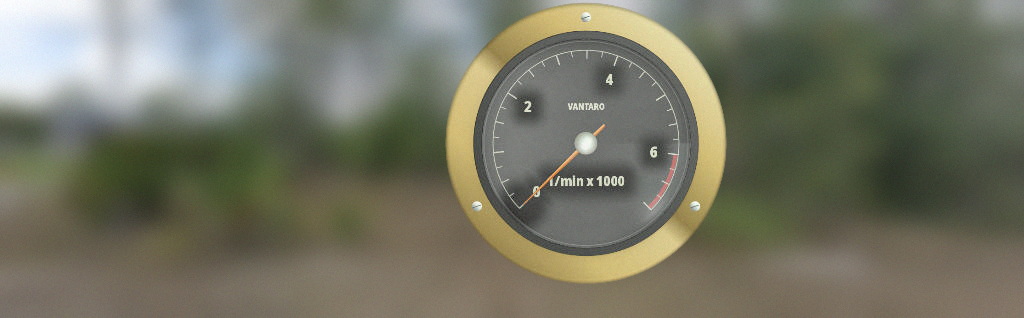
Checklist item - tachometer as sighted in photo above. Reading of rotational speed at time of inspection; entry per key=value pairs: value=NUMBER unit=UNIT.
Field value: value=0 unit=rpm
